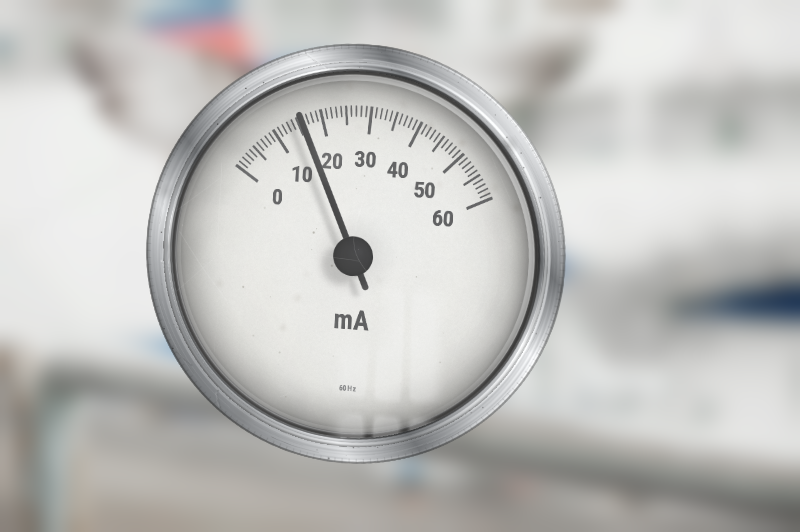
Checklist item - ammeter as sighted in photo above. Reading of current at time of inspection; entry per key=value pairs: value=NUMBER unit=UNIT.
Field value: value=16 unit=mA
